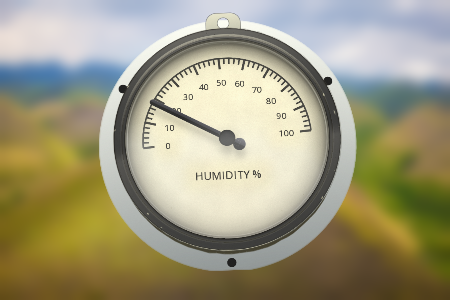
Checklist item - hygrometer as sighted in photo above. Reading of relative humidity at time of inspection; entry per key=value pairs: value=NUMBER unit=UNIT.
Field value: value=18 unit=%
